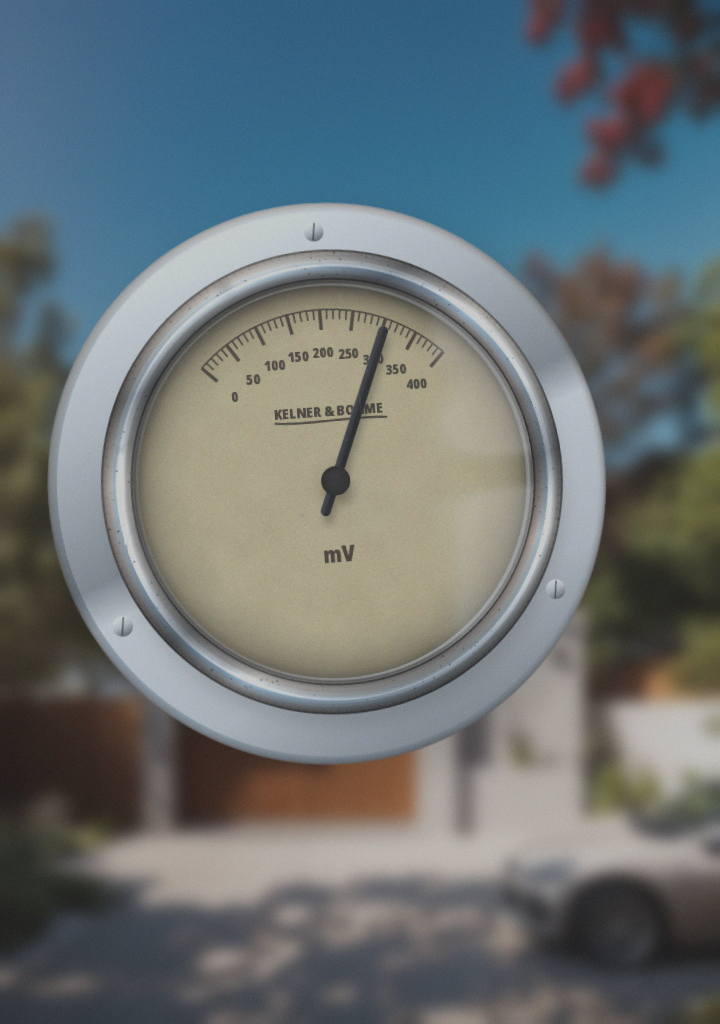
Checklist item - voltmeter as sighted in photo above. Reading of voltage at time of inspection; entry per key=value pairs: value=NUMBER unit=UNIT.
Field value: value=300 unit=mV
